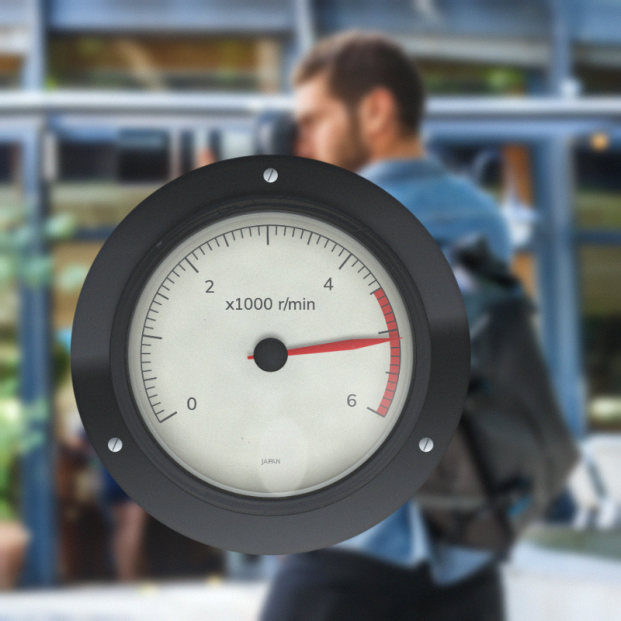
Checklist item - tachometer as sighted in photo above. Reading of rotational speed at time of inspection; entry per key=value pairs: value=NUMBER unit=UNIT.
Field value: value=5100 unit=rpm
